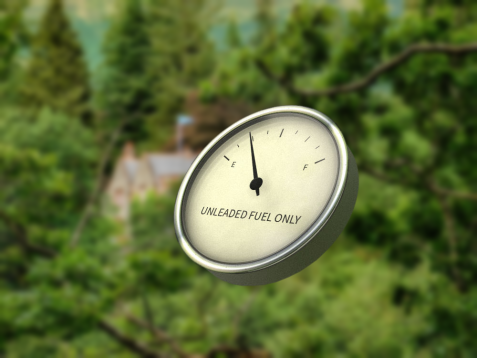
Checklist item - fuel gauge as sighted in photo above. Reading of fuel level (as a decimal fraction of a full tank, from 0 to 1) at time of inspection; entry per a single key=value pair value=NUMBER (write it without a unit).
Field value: value=0.25
